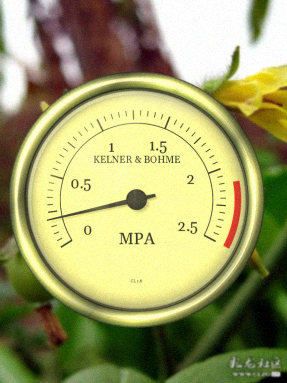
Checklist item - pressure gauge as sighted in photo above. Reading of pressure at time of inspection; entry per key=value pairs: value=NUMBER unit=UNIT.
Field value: value=0.2 unit=MPa
